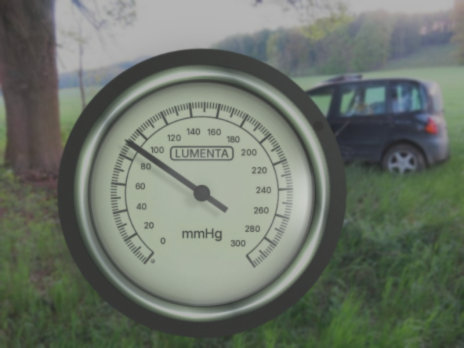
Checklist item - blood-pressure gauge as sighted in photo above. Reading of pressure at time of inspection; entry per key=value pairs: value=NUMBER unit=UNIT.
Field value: value=90 unit=mmHg
